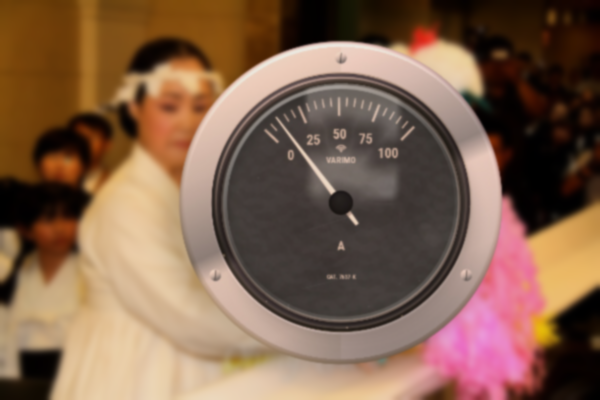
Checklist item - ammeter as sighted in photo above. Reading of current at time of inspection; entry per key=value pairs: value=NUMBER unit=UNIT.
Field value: value=10 unit=A
